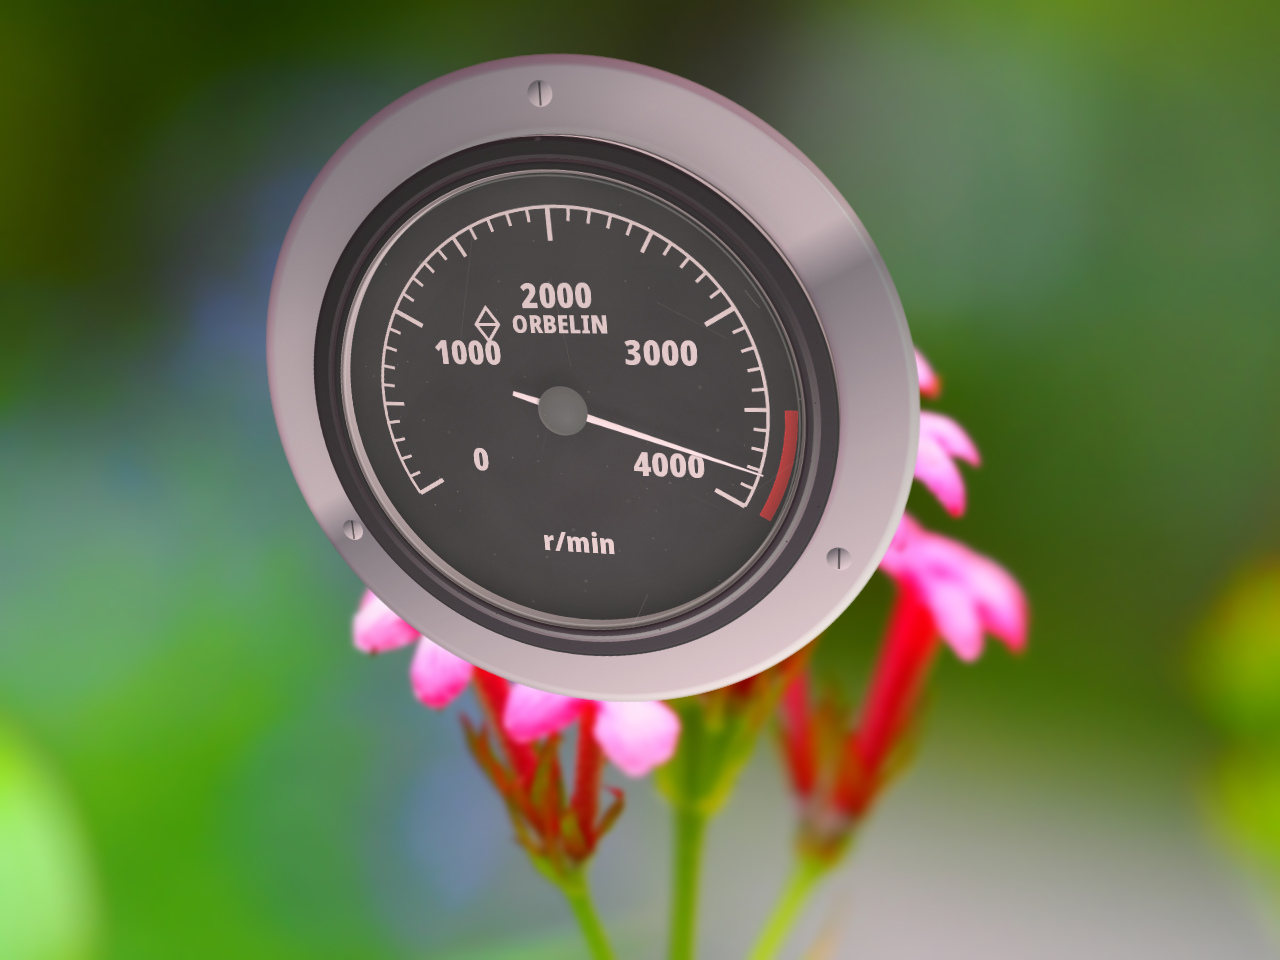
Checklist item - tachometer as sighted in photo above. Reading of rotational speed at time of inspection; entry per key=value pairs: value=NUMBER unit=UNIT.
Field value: value=3800 unit=rpm
